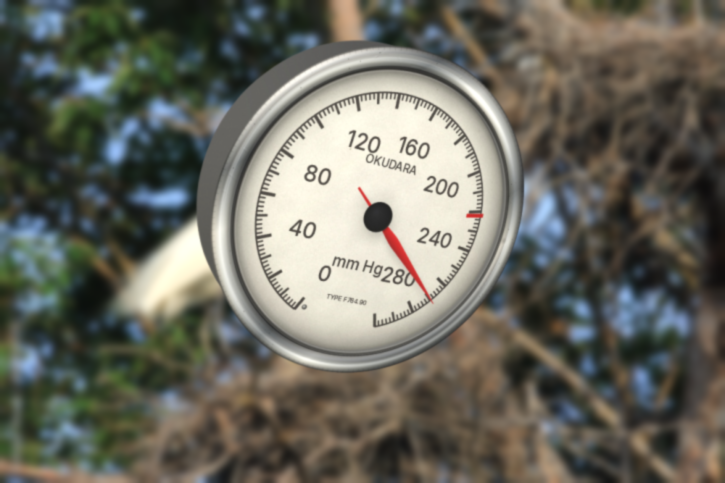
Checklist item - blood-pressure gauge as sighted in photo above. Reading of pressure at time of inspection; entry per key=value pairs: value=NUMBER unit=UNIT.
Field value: value=270 unit=mmHg
